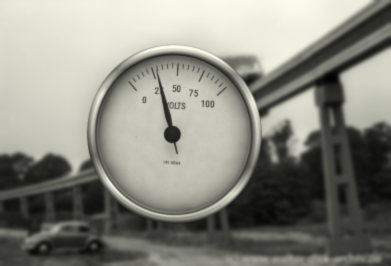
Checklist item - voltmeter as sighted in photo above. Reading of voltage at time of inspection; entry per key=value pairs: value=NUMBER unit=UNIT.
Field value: value=30 unit=V
